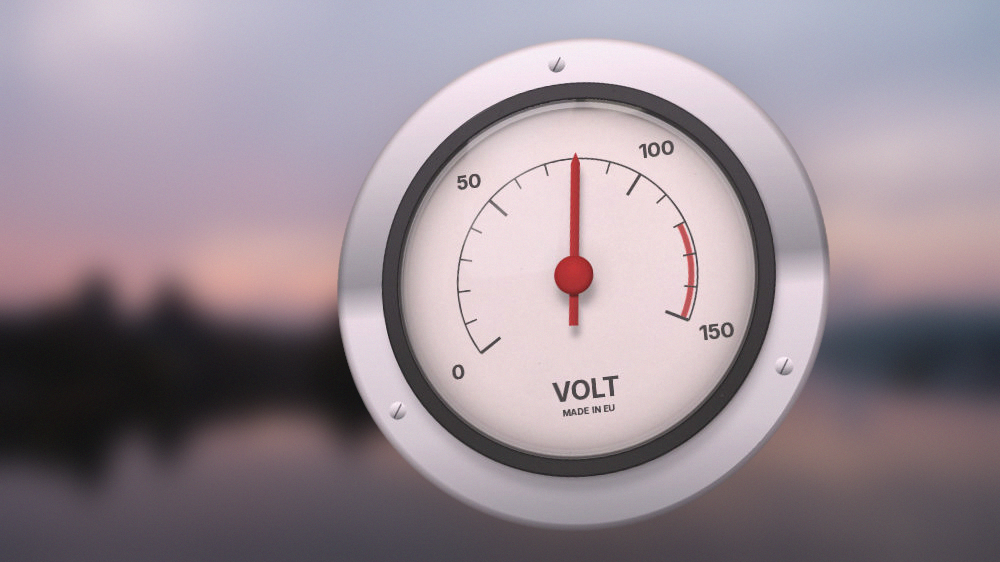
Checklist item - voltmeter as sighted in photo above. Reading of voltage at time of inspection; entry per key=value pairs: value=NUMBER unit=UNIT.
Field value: value=80 unit=V
